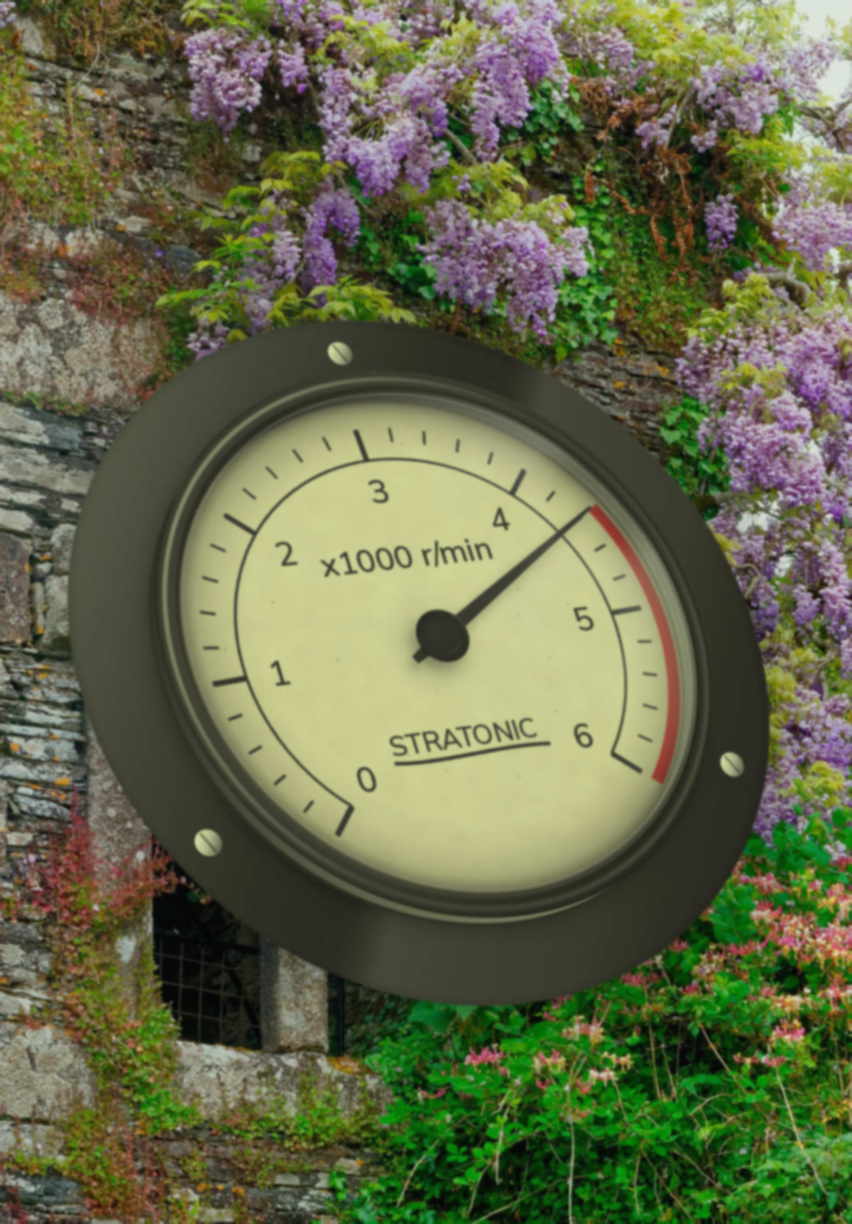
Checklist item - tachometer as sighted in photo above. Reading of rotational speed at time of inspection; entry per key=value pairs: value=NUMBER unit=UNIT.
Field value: value=4400 unit=rpm
